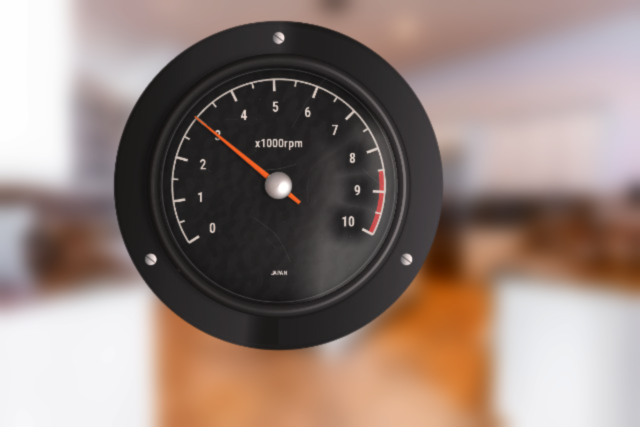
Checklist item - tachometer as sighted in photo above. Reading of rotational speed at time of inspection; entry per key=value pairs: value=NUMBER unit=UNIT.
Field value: value=3000 unit=rpm
